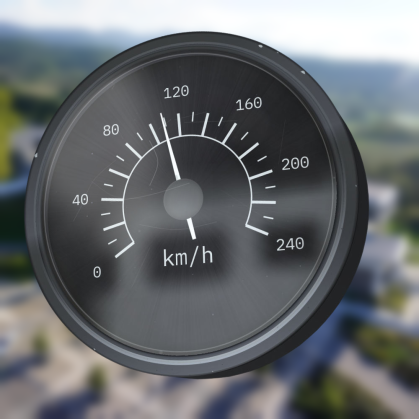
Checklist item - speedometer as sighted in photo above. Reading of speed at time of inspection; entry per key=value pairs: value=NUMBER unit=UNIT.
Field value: value=110 unit=km/h
